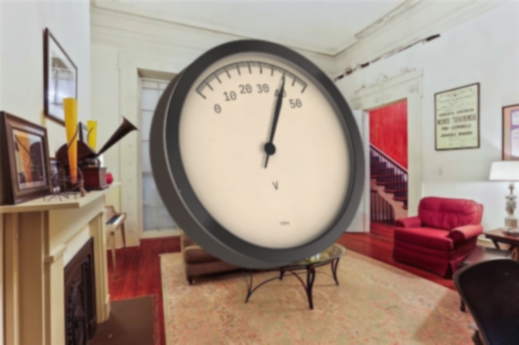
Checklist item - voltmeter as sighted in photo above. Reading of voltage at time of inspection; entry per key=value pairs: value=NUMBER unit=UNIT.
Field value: value=40 unit=V
